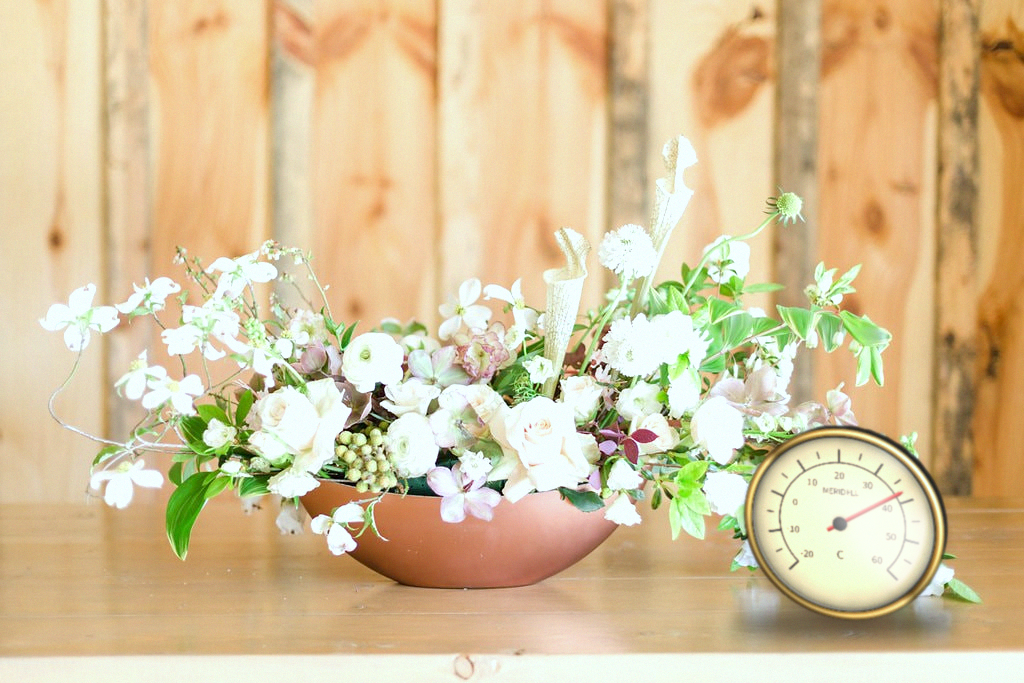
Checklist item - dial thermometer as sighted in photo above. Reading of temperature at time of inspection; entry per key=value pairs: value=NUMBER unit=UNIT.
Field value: value=37.5 unit=°C
